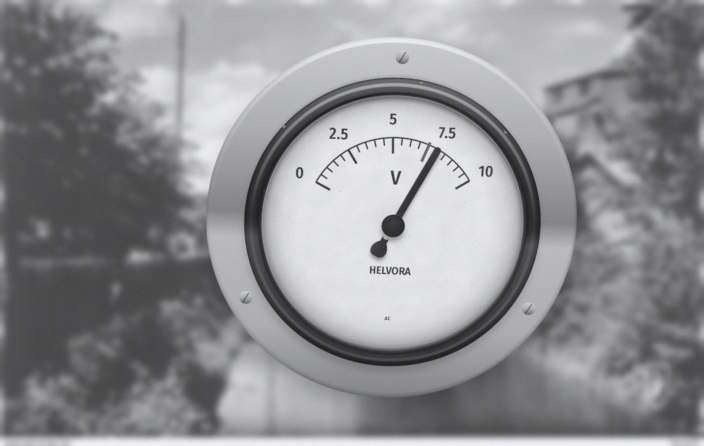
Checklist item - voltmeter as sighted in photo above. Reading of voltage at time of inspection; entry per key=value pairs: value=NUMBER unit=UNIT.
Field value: value=7.5 unit=V
